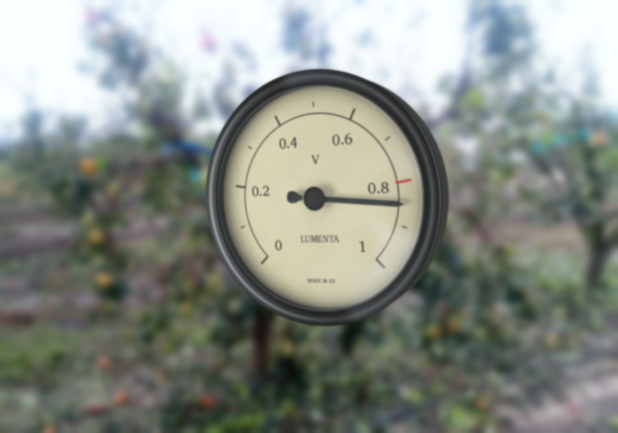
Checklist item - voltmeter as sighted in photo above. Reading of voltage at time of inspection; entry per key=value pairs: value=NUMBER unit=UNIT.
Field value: value=0.85 unit=V
